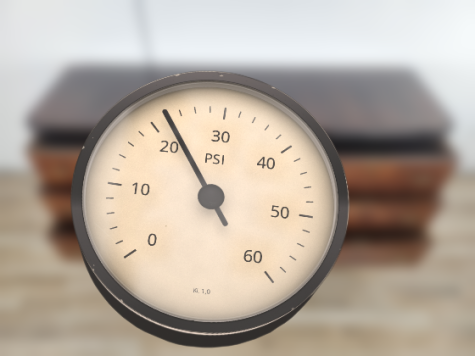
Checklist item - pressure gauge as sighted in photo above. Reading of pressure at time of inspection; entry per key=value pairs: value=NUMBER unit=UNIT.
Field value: value=22 unit=psi
